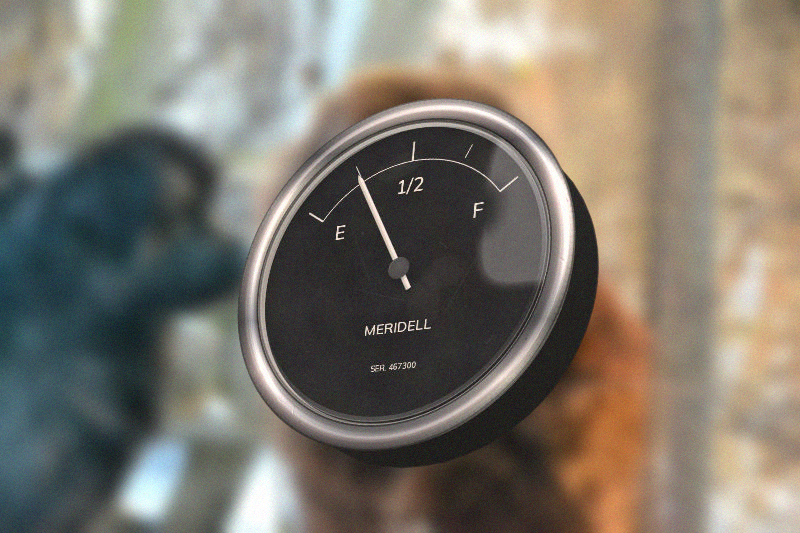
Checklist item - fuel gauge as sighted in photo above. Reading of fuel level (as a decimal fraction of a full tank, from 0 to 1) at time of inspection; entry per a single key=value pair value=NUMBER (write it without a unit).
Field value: value=0.25
